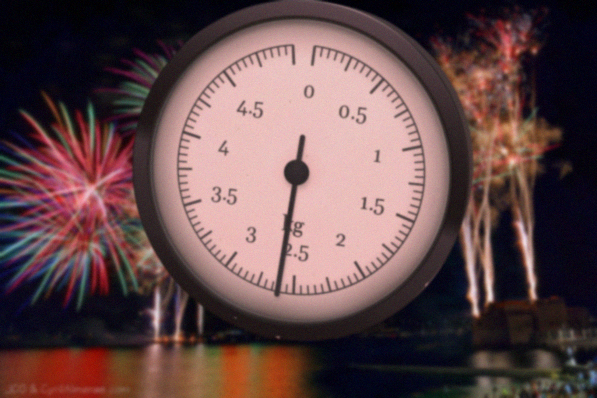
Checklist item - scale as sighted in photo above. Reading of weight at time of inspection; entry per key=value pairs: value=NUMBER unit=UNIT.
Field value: value=2.6 unit=kg
